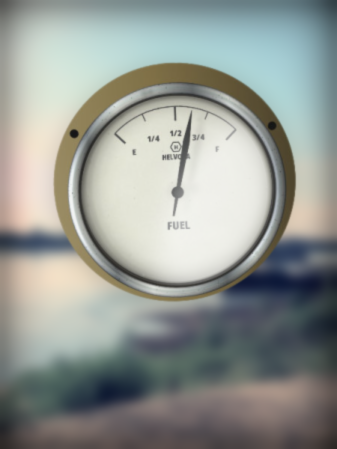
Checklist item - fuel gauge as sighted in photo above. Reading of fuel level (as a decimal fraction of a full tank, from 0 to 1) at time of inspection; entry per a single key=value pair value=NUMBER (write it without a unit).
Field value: value=0.625
